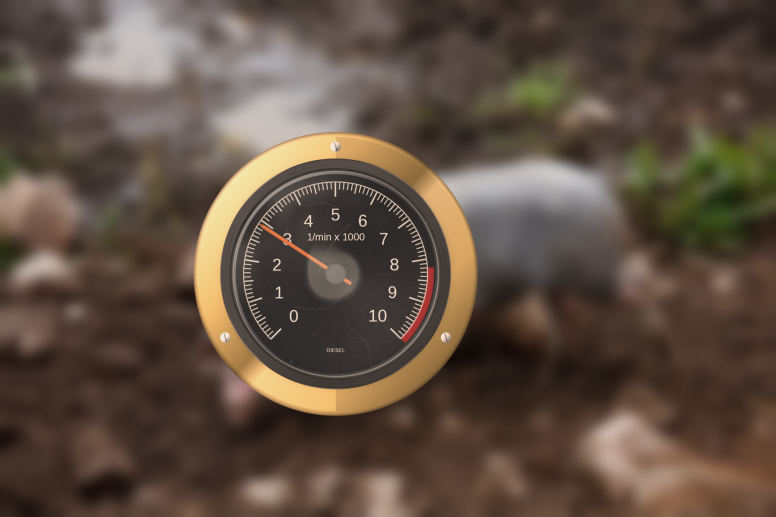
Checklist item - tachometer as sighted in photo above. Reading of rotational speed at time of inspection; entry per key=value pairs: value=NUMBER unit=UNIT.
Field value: value=2900 unit=rpm
